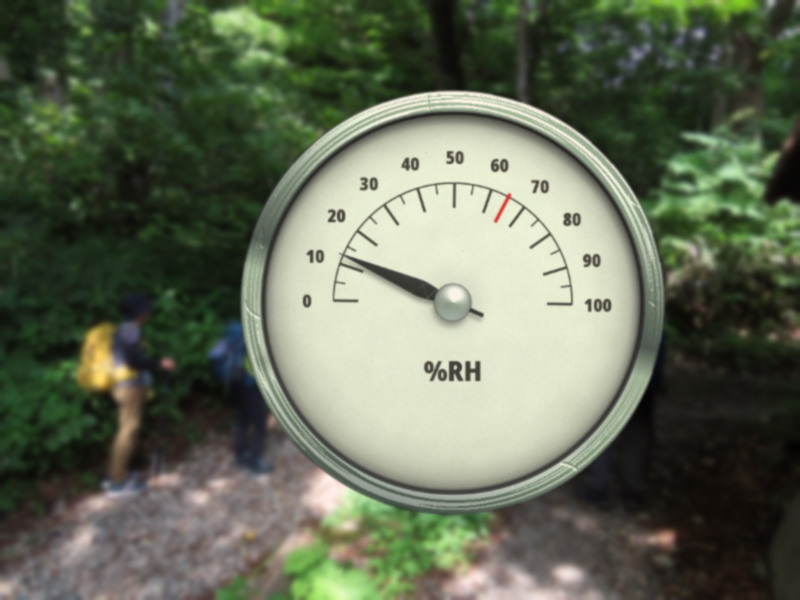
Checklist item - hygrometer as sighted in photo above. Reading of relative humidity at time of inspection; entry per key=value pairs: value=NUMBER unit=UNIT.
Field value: value=12.5 unit=%
